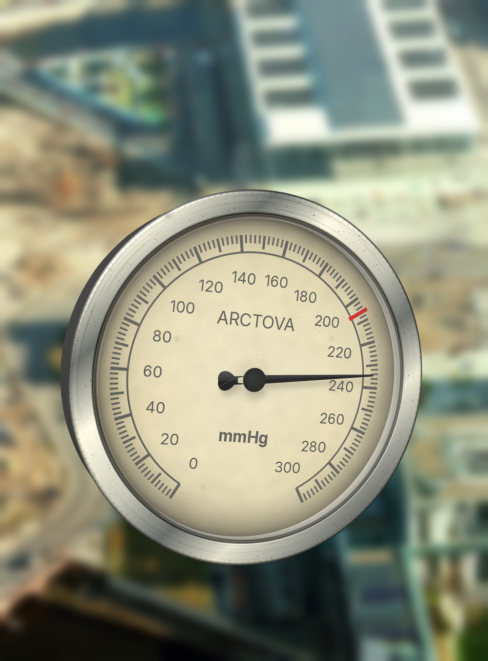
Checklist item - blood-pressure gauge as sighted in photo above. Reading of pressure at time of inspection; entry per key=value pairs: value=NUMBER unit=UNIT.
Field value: value=234 unit=mmHg
